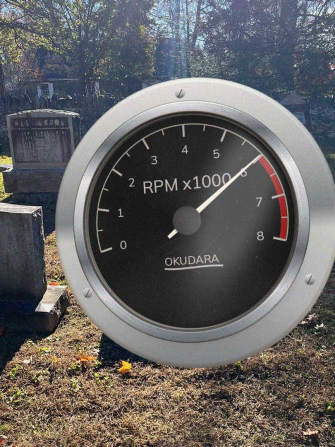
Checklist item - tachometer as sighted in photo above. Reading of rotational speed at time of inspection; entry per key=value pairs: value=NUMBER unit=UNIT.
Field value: value=6000 unit=rpm
